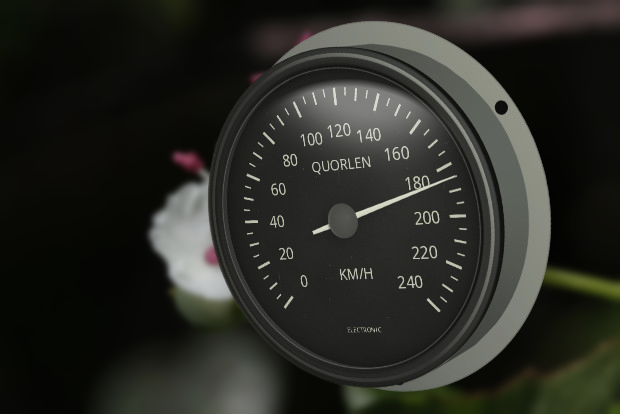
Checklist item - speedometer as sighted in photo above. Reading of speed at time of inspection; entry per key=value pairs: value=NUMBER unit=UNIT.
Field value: value=185 unit=km/h
